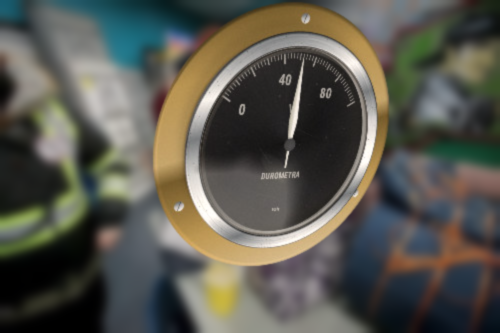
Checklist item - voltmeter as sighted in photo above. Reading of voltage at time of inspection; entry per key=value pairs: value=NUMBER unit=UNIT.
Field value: value=50 unit=V
